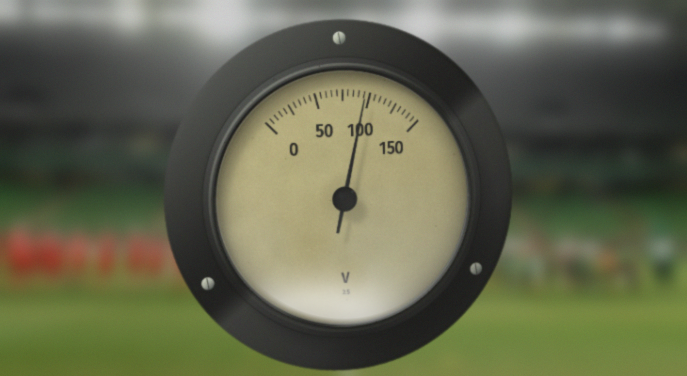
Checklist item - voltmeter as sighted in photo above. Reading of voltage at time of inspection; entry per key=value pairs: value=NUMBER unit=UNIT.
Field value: value=95 unit=V
